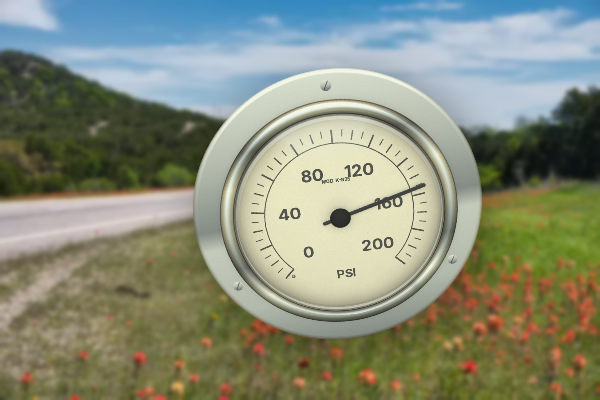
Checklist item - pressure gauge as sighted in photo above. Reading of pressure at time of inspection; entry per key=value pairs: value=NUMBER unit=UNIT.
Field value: value=155 unit=psi
